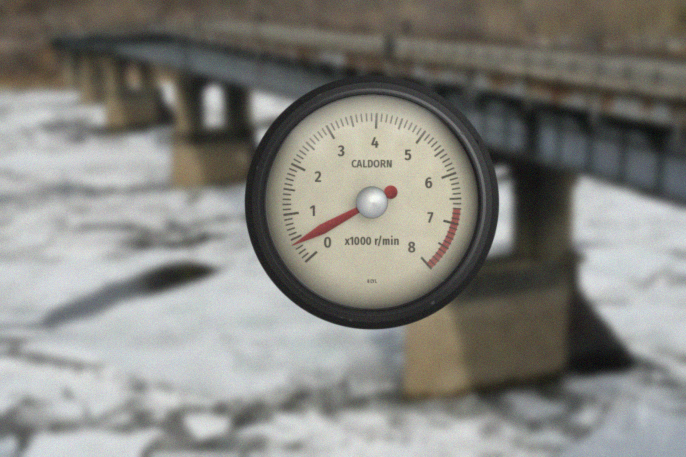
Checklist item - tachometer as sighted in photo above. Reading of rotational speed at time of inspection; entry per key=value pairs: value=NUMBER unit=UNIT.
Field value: value=400 unit=rpm
